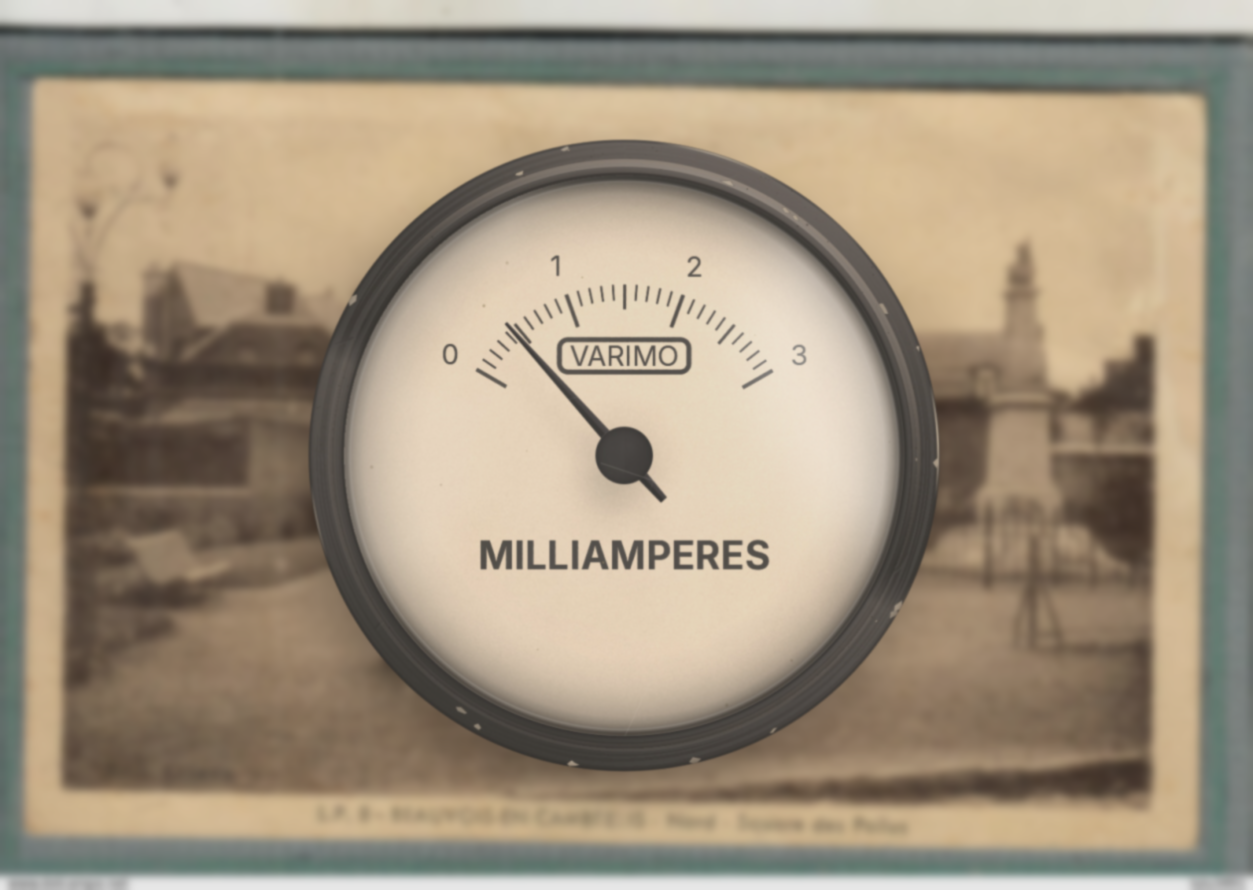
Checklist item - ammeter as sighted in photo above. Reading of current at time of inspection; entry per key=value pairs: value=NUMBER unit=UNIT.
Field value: value=0.45 unit=mA
